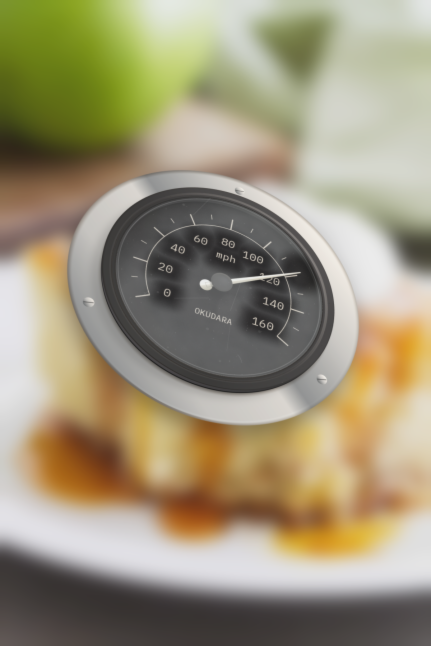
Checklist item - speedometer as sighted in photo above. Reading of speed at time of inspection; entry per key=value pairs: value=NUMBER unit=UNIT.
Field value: value=120 unit=mph
